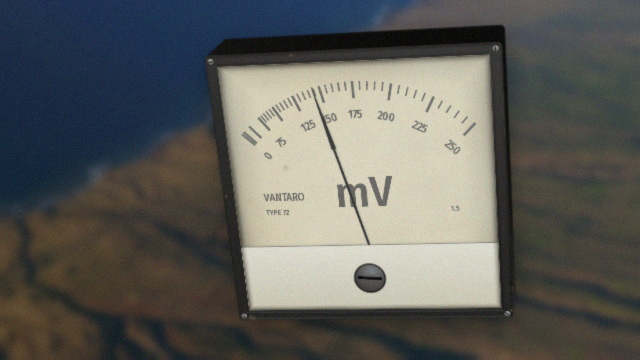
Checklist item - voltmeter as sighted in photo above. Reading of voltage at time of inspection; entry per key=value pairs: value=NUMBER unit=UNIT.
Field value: value=145 unit=mV
